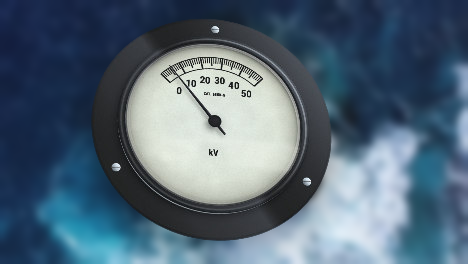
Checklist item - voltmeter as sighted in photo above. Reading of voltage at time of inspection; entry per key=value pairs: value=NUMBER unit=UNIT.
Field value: value=5 unit=kV
